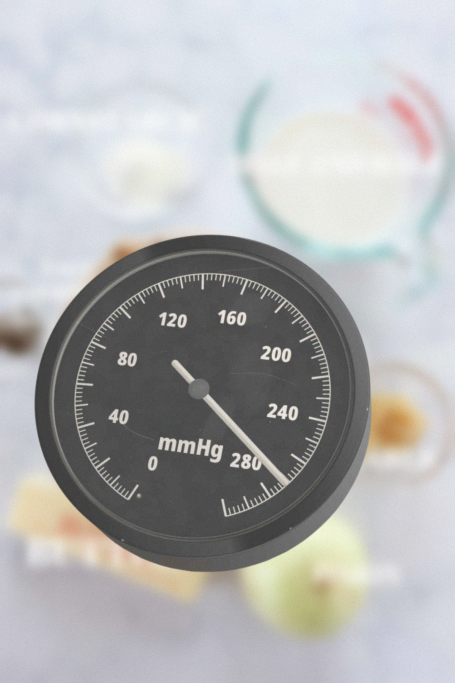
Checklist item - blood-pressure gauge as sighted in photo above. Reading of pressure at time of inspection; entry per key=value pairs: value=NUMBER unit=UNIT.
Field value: value=272 unit=mmHg
